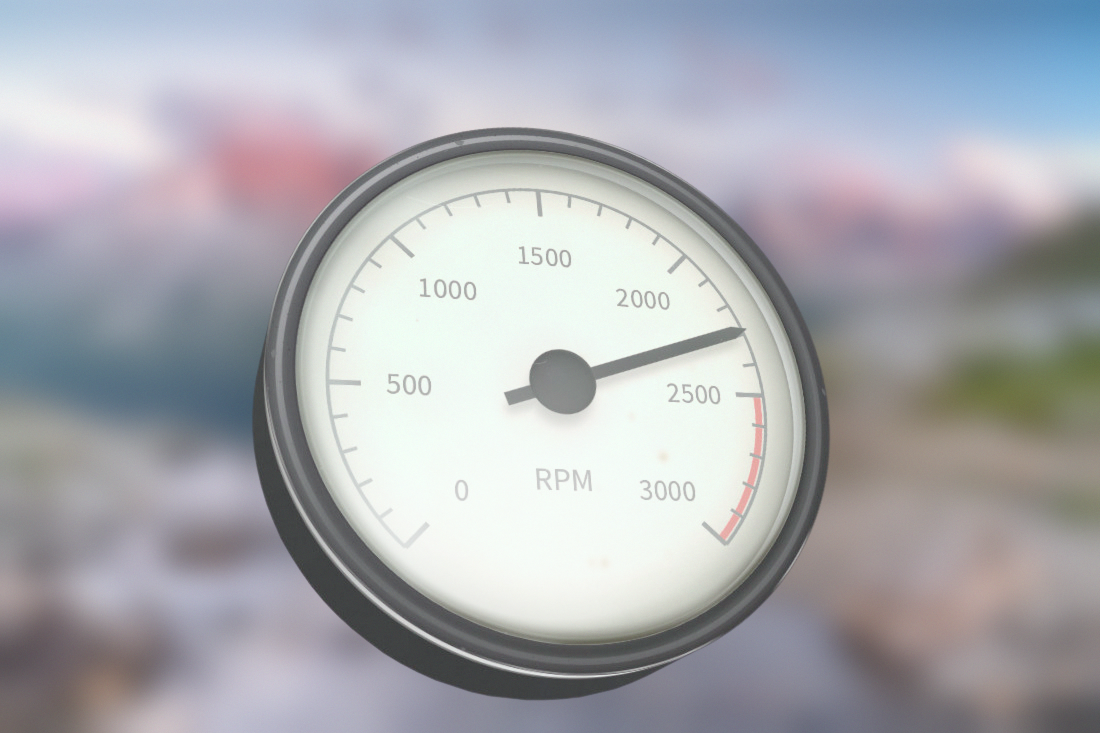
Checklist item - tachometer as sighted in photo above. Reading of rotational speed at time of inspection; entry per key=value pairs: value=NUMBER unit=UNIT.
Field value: value=2300 unit=rpm
